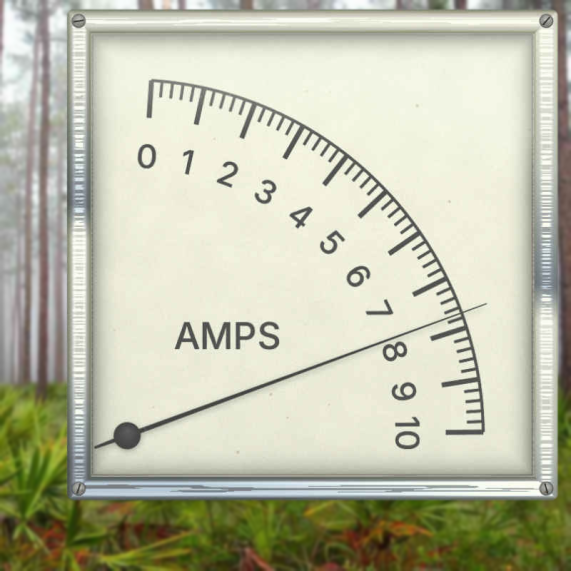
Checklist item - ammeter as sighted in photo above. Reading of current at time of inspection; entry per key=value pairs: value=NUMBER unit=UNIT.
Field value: value=7.7 unit=A
